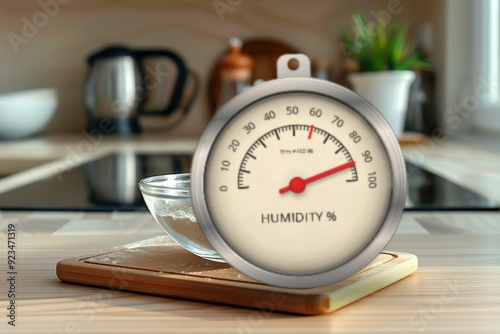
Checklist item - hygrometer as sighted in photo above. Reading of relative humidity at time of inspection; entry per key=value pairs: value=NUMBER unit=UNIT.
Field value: value=90 unit=%
